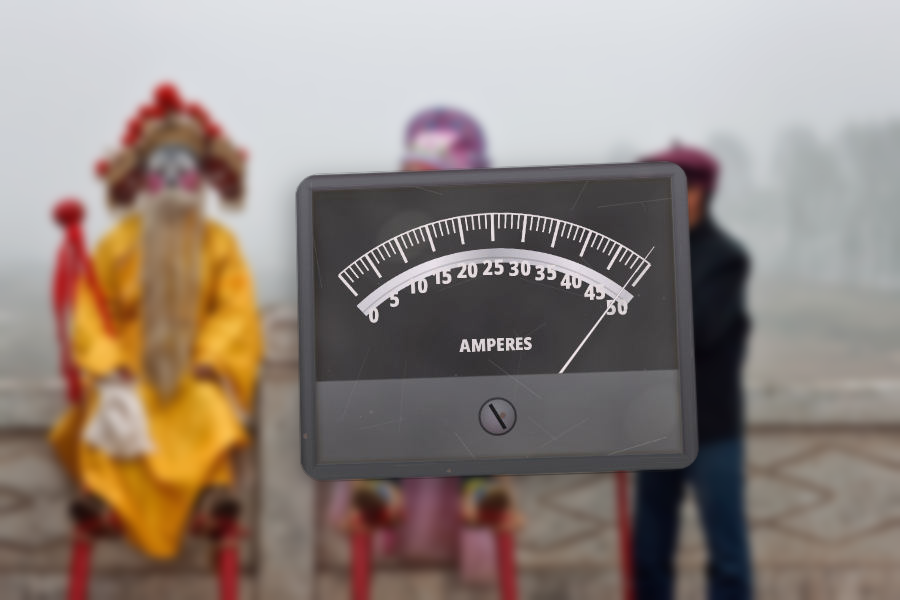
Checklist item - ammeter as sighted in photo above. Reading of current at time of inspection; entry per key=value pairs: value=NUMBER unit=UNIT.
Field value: value=49 unit=A
